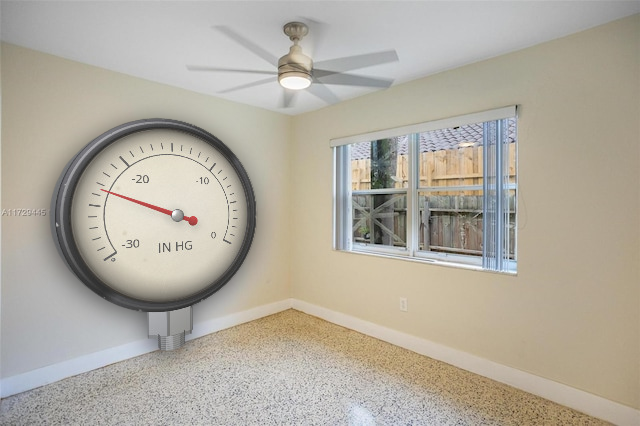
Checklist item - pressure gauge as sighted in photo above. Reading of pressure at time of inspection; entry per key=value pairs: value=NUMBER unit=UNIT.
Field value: value=-23.5 unit=inHg
